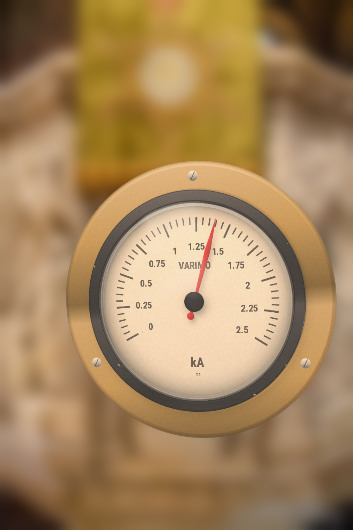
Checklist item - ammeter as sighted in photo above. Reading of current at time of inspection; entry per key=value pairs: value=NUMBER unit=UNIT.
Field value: value=1.4 unit=kA
